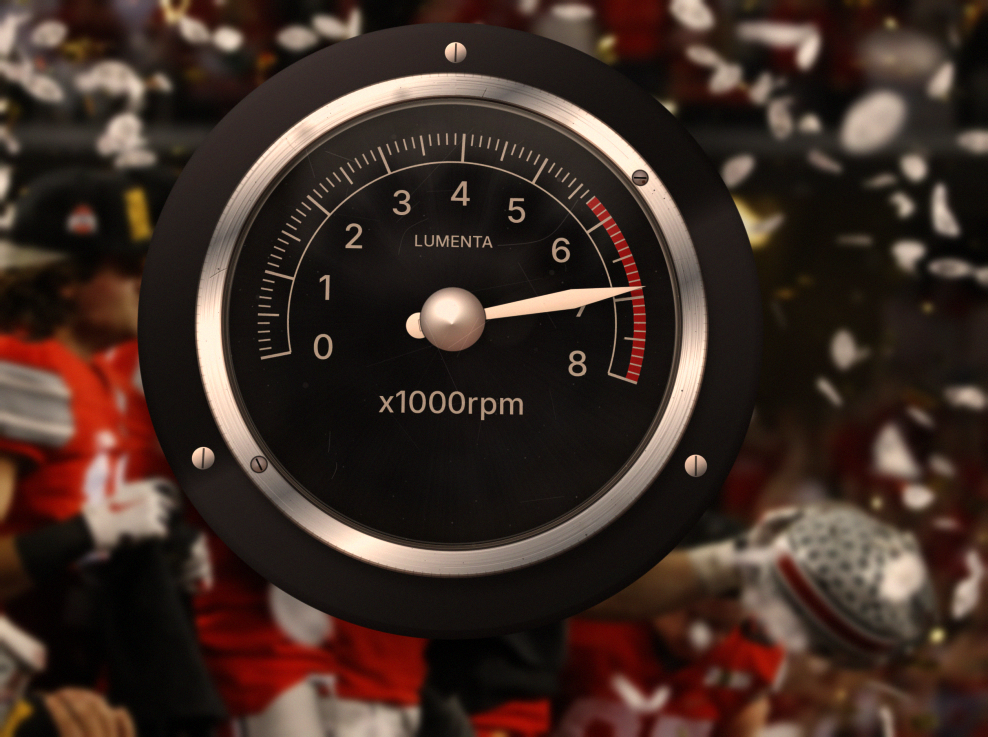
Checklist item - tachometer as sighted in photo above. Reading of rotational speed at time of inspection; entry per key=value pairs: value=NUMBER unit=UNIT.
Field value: value=6900 unit=rpm
